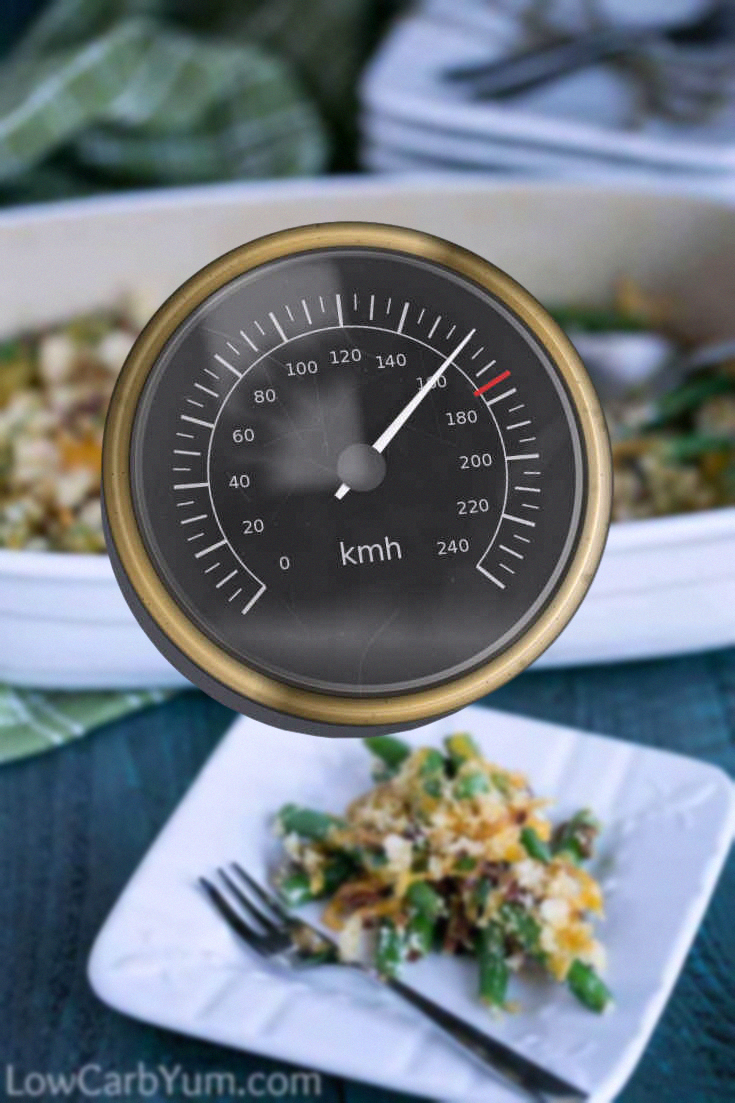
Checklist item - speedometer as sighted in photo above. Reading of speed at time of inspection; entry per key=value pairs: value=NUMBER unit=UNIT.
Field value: value=160 unit=km/h
